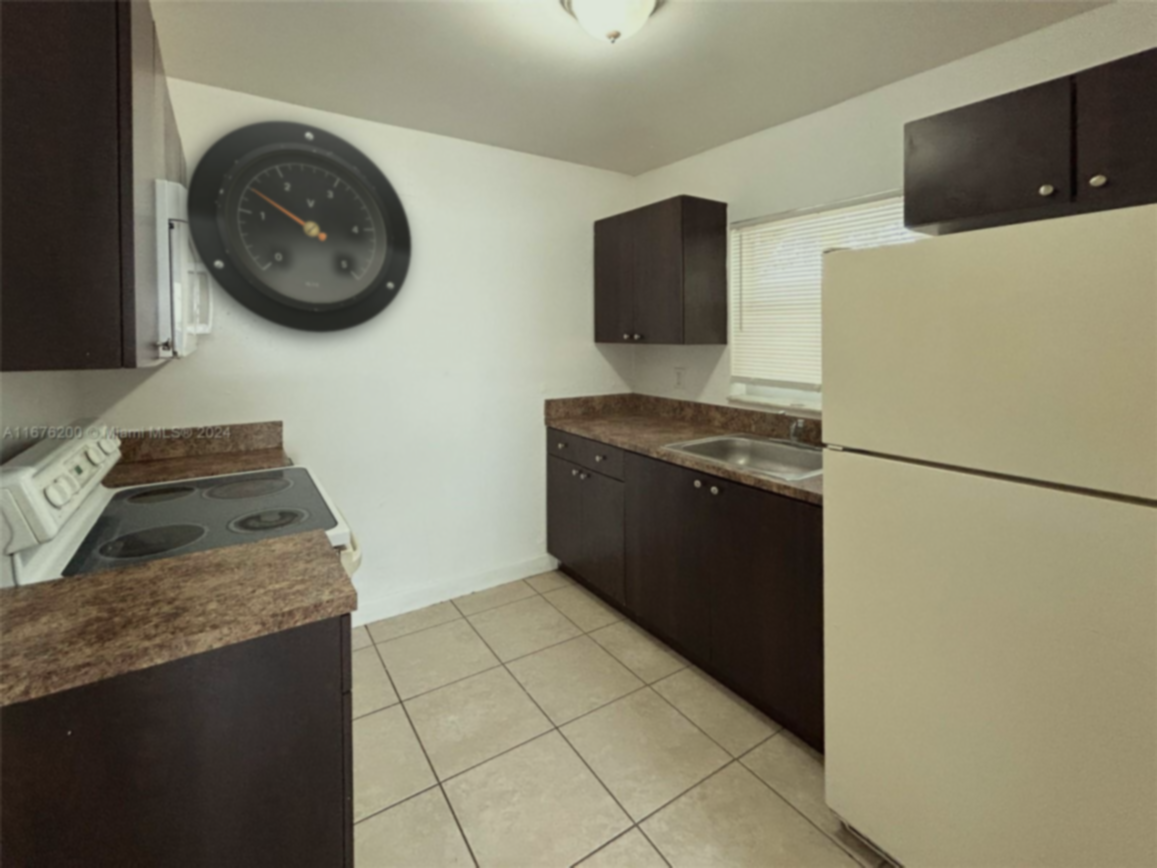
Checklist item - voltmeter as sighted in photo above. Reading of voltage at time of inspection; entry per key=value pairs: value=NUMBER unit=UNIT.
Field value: value=1.4 unit=V
